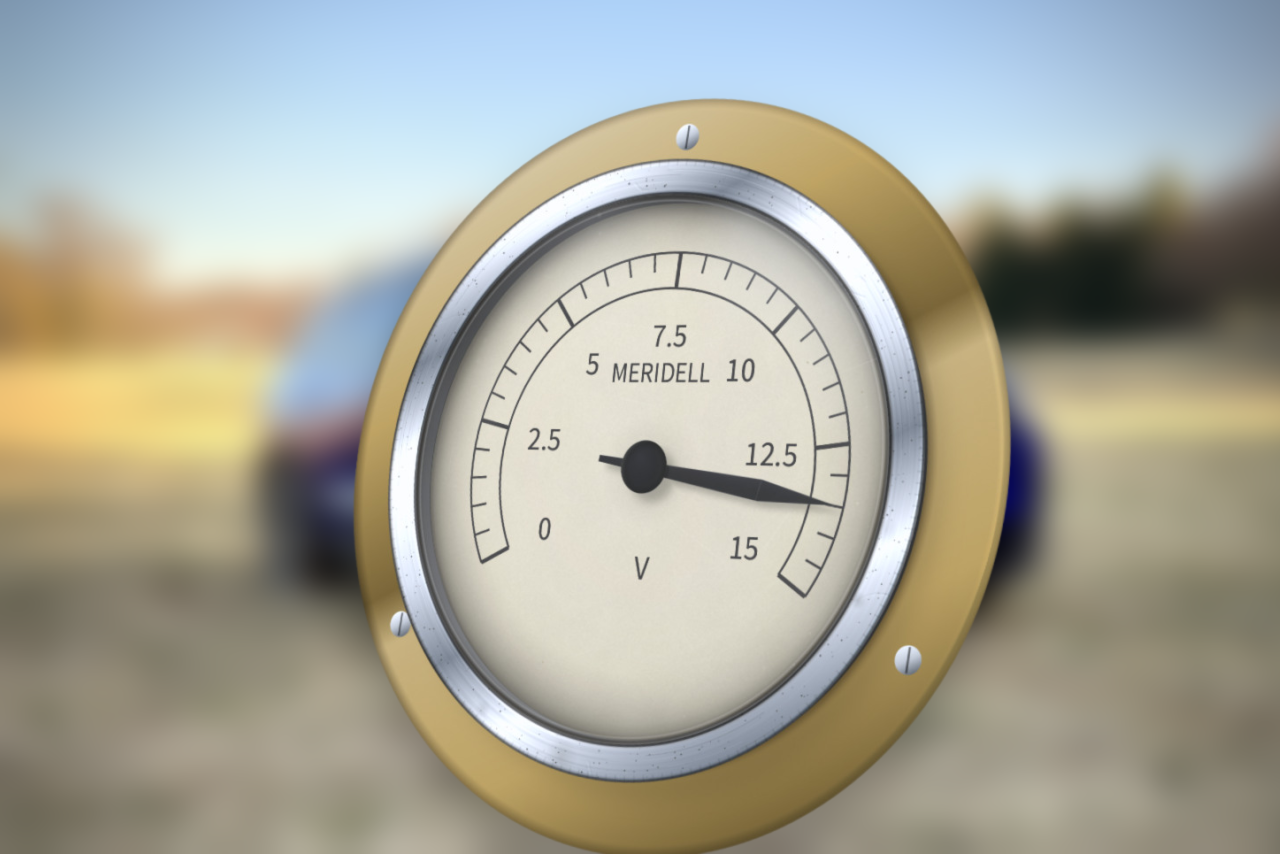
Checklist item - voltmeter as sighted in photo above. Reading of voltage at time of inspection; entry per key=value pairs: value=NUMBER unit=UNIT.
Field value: value=13.5 unit=V
